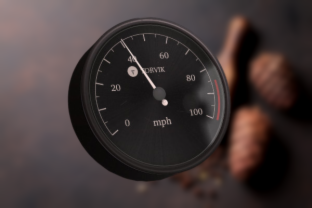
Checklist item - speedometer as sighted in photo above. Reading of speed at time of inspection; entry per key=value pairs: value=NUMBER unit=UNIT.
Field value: value=40 unit=mph
